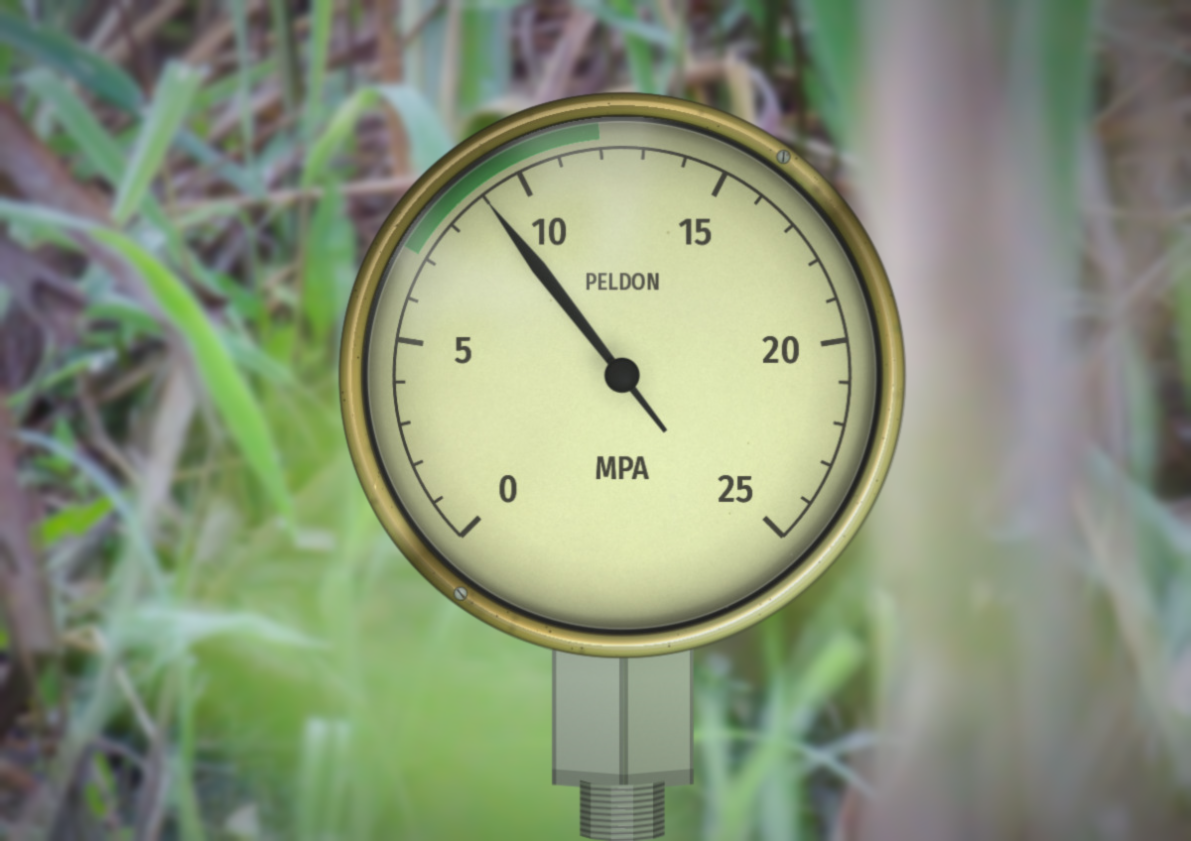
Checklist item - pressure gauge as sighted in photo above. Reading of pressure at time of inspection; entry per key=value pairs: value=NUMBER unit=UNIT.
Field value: value=9 unit=MPa
